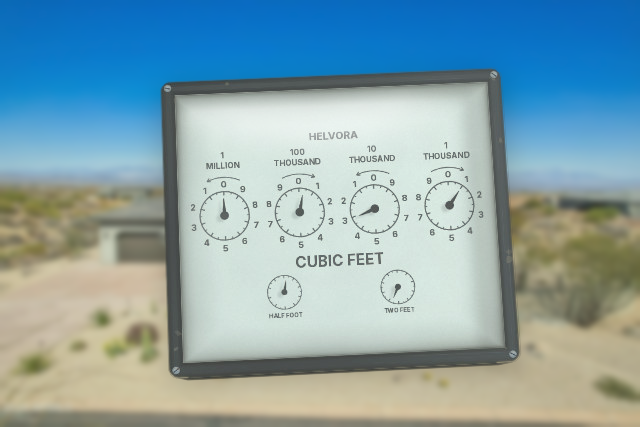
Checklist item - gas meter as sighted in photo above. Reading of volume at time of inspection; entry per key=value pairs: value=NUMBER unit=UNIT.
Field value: value=3100 unit=ft³
